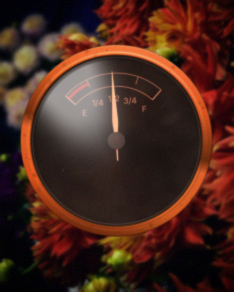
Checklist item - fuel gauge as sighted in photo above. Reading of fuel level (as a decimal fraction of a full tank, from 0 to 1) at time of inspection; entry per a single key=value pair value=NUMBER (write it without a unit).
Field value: value=0.5
